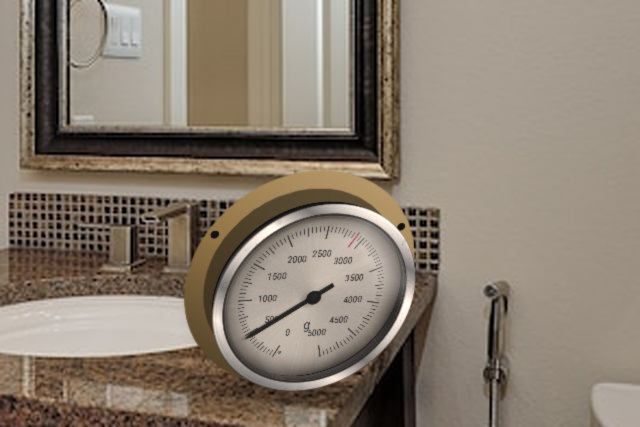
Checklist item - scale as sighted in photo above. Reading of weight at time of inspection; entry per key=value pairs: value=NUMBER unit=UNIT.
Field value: value=500 unit=g
